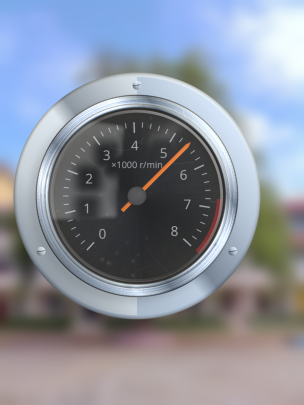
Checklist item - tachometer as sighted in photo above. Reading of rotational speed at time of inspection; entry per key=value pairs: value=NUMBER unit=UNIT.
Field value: value=5400 unit=rpm
